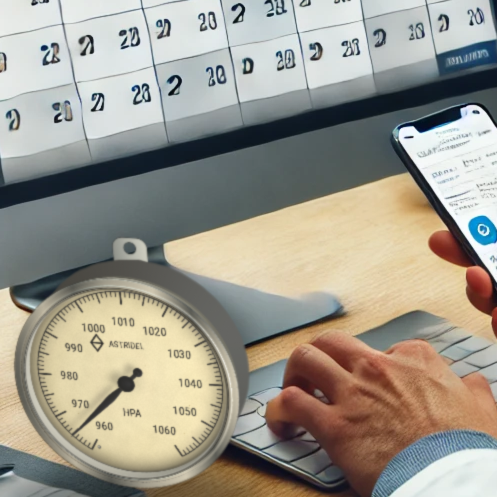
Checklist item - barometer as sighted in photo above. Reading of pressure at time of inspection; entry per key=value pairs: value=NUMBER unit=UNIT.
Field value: value=965 unit=hPa
